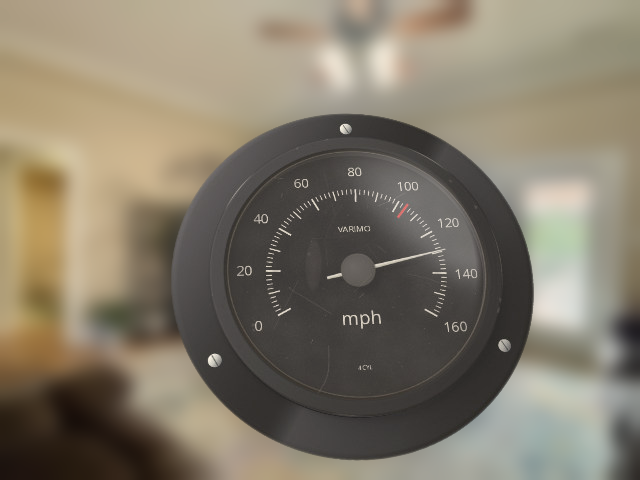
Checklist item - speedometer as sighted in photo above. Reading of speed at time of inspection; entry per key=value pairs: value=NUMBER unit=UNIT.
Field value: value=130 unit=mph
